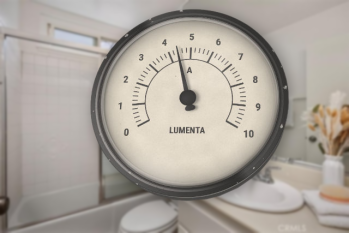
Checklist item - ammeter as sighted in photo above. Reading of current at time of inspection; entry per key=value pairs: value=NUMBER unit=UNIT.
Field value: value=4.4 unit=A
